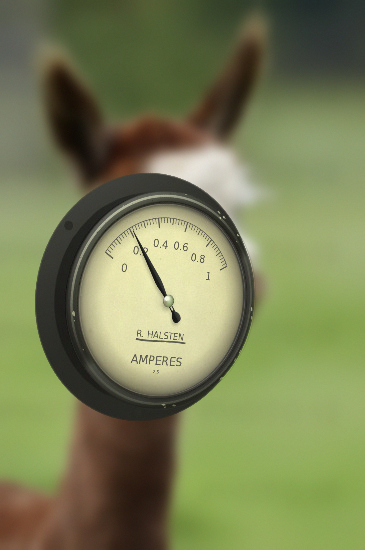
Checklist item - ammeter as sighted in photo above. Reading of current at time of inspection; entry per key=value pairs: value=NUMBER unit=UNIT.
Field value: value=0.2 unit=A
